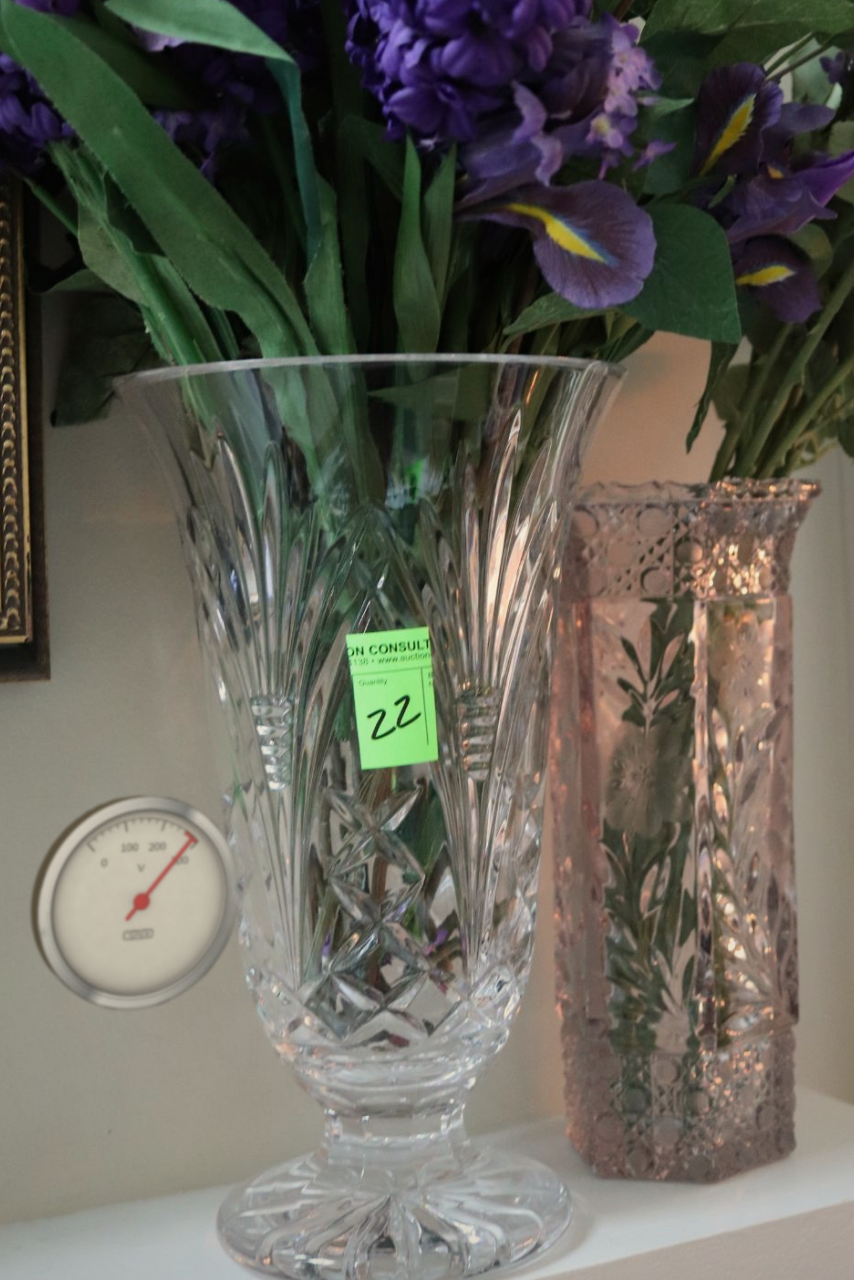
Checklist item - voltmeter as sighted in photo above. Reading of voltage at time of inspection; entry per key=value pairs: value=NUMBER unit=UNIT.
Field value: value=280 unit=V
